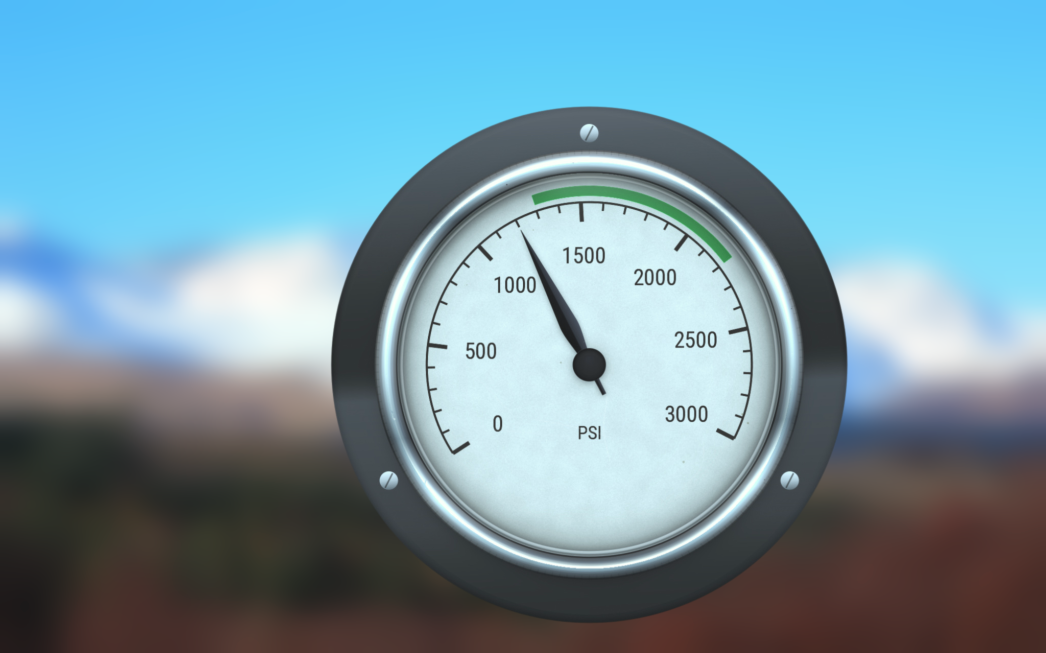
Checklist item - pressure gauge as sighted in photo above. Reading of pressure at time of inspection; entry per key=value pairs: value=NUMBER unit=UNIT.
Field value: value=1200 unit=psi
